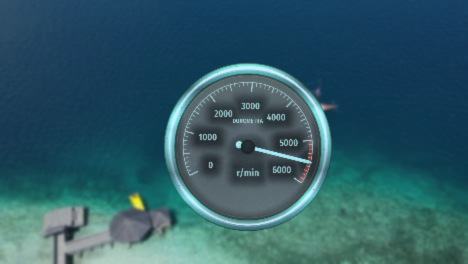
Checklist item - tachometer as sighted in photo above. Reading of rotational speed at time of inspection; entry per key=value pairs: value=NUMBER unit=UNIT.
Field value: value=5500 unit=rpm
